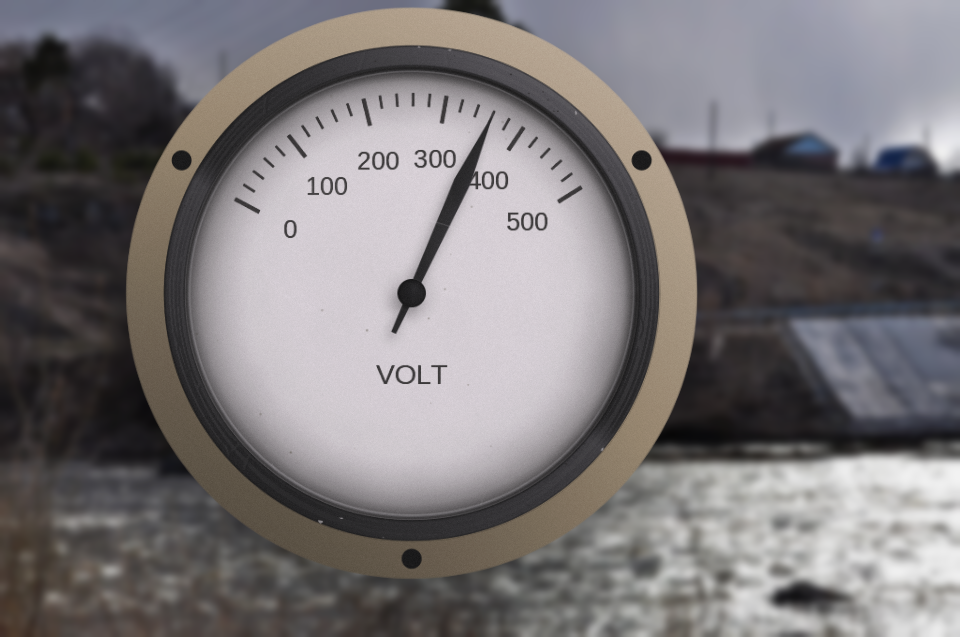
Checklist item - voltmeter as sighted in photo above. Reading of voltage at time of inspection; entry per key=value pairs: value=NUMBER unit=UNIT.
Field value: value=360 unit=V
